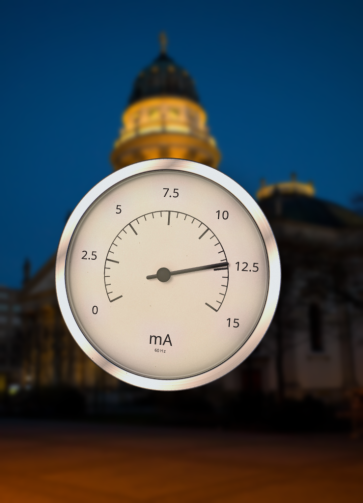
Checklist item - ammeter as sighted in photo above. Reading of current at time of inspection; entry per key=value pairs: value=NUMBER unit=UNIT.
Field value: value=12.25 unit=mA
